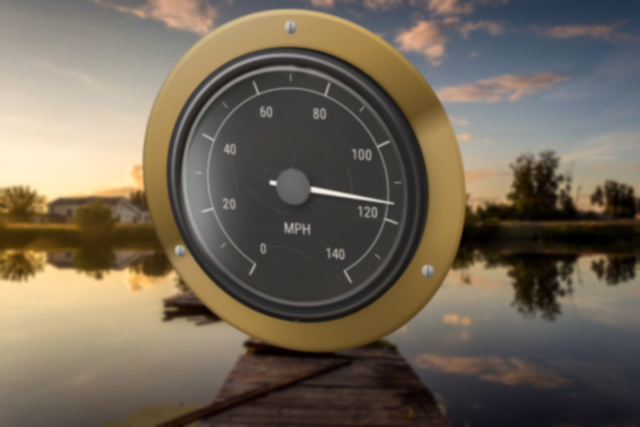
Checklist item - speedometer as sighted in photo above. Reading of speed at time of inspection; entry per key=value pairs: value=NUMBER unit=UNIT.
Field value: value=115 unit=mph
